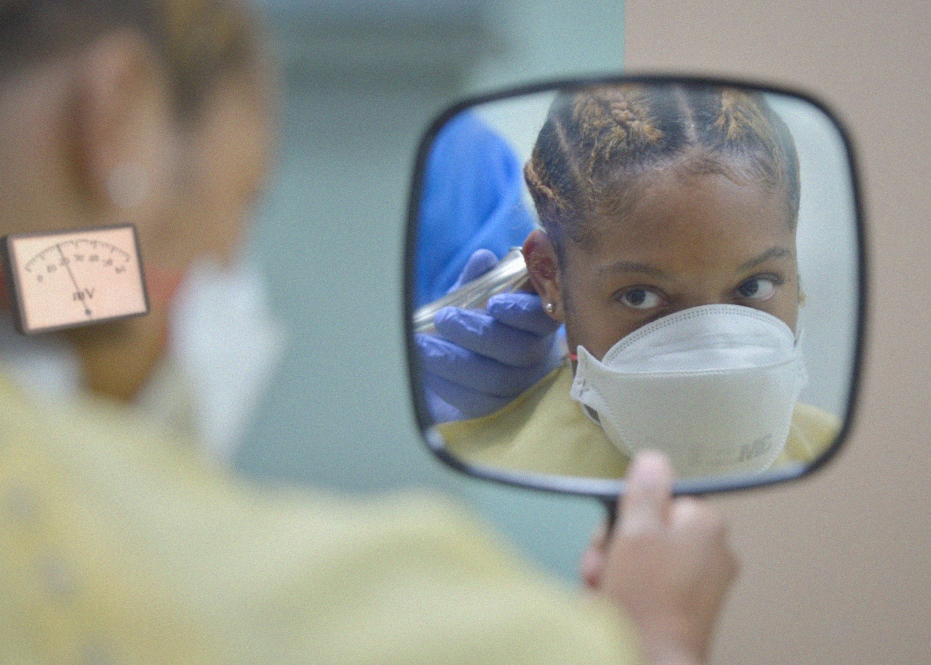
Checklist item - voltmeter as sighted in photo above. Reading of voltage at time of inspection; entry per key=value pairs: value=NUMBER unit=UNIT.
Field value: value=20 unit=mV
